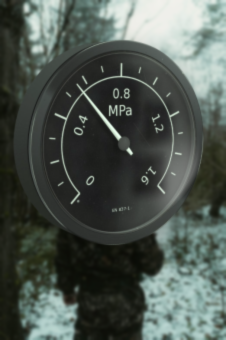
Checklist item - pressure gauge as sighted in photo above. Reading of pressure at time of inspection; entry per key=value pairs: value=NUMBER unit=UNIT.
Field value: value=0.55 unit=MPa
